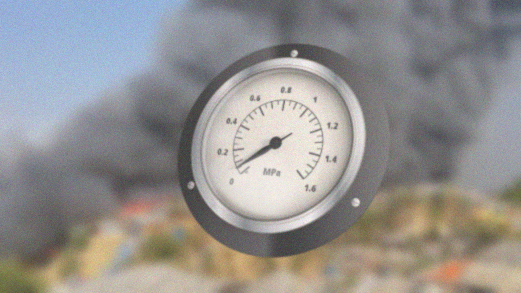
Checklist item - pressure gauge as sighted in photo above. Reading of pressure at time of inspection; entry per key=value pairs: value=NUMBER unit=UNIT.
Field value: value=0.05 unit=MPa
